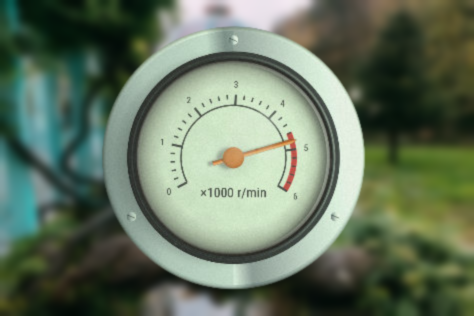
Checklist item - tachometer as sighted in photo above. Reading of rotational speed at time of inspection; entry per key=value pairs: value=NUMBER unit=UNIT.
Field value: value=4800 unit=rpm
